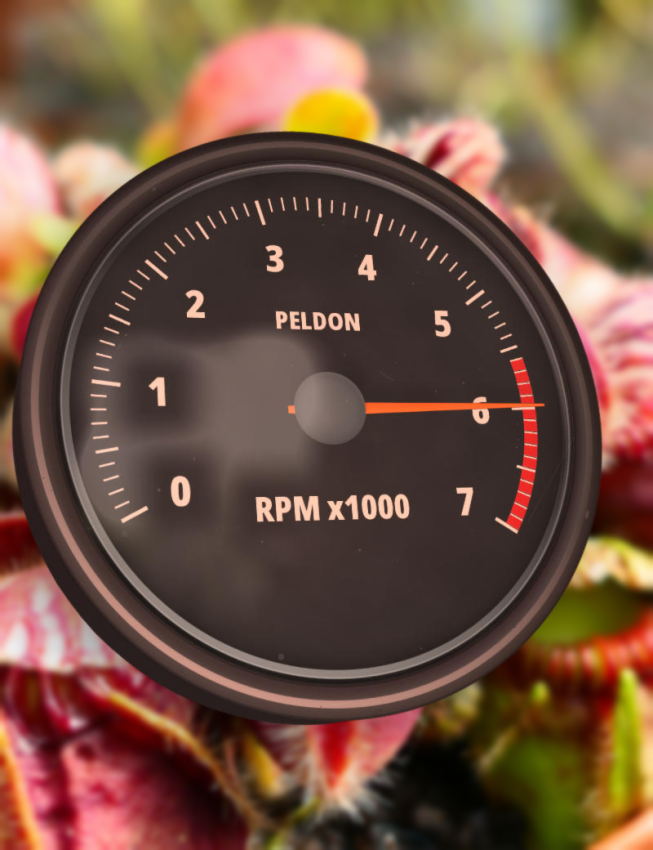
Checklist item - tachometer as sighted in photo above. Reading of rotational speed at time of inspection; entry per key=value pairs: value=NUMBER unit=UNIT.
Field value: value=6000 unit=rpm
